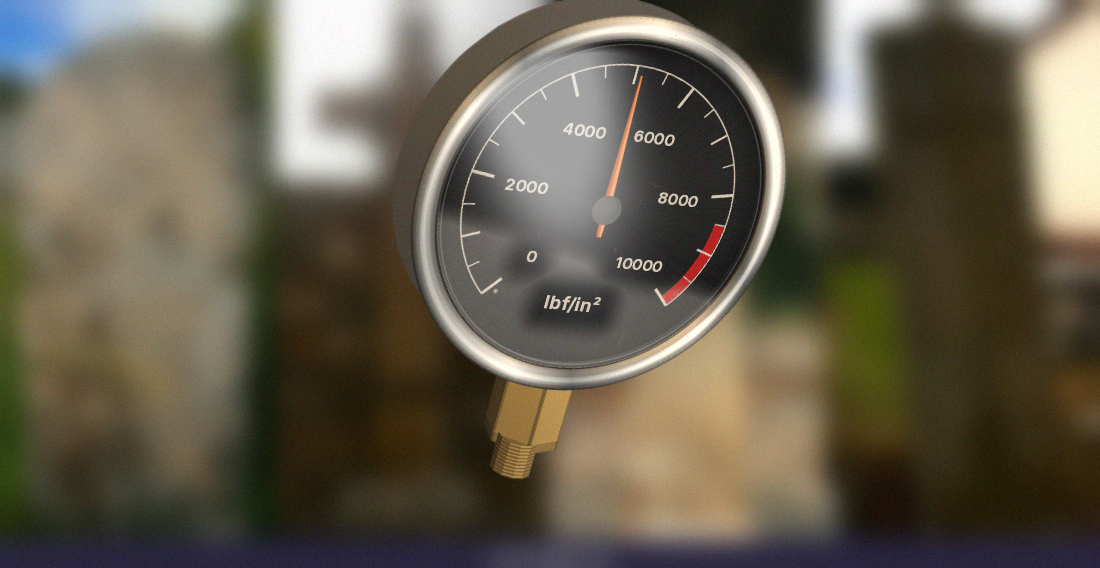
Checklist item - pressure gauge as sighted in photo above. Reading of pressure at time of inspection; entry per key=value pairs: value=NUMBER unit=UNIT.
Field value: value=5000 unit=psi
